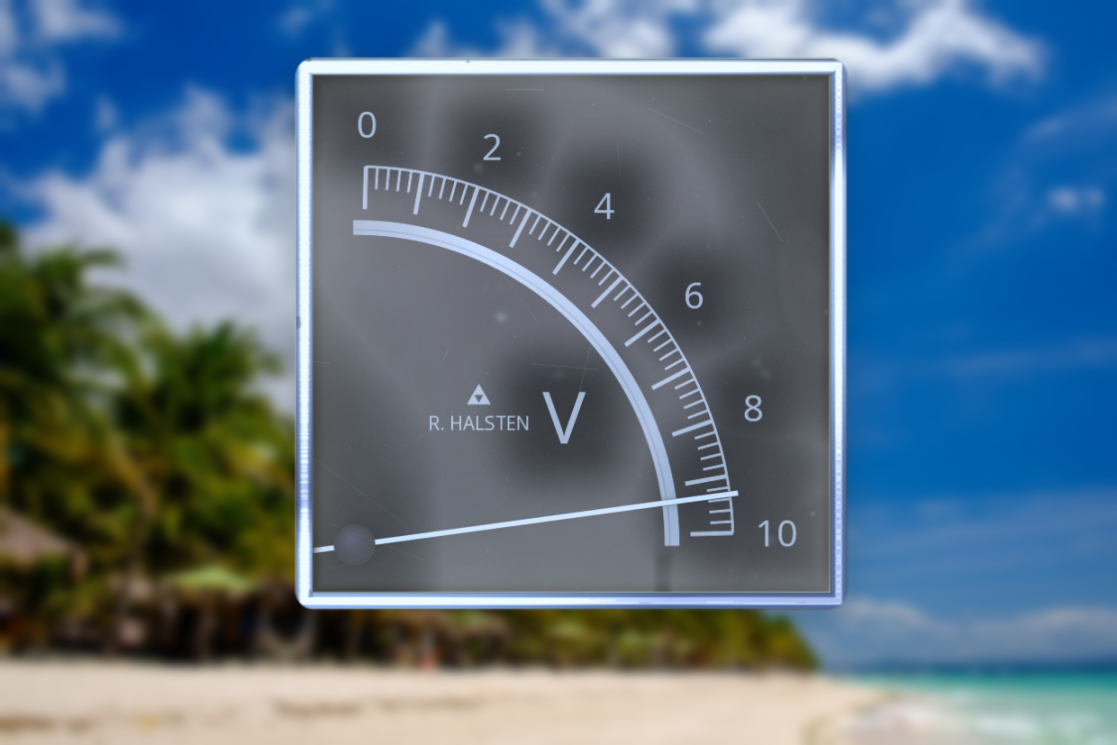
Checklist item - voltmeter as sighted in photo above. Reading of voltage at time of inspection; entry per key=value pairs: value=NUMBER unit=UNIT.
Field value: value=9.3 unit=V
